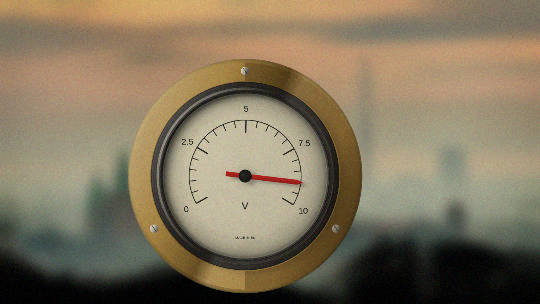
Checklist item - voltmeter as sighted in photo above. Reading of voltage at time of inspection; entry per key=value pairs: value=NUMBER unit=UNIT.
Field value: value=9 unit=V
